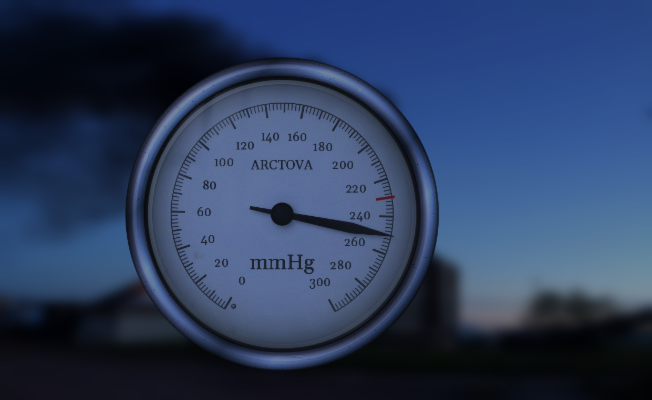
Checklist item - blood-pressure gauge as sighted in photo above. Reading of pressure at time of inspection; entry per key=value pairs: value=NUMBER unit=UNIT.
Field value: value=250 unit=mmHg
